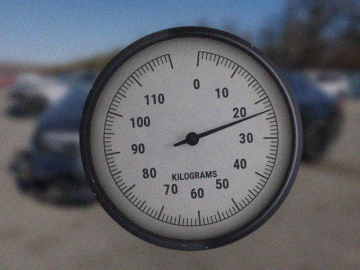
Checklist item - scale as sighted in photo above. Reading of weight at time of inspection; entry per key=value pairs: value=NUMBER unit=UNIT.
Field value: value=23 unit=kg
